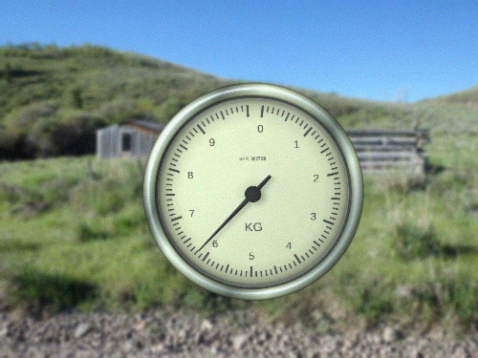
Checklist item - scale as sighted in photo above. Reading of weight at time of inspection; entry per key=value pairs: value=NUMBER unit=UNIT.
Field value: value=6.2 unit=kg
